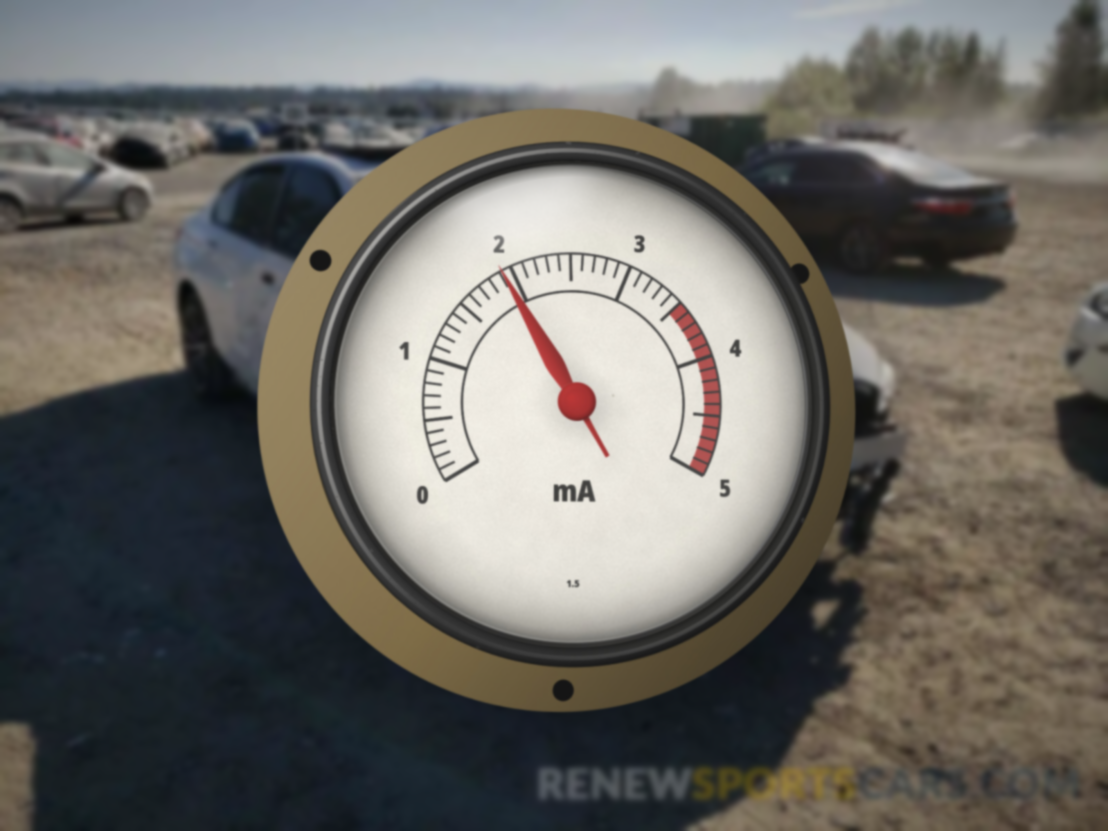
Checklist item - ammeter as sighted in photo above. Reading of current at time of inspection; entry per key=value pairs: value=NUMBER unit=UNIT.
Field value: value=1.9 unit=mA
